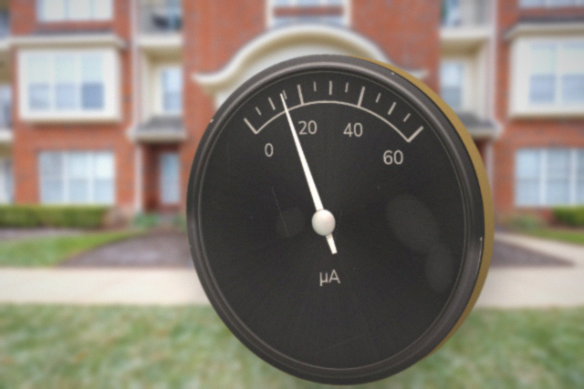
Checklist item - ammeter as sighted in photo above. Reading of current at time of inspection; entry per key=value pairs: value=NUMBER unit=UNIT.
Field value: value=15 unit=µA
